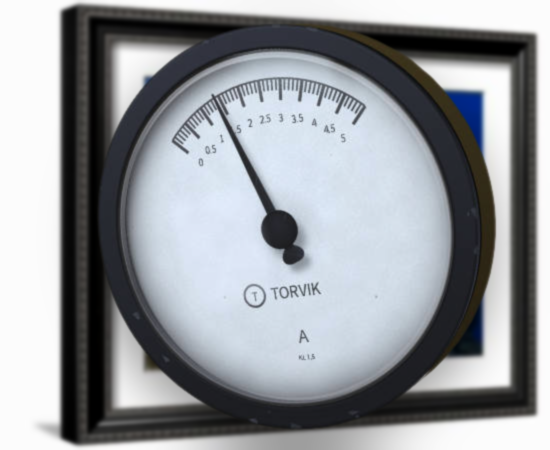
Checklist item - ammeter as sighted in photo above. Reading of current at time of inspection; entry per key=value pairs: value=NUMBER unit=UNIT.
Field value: value=1.5 unit=A
